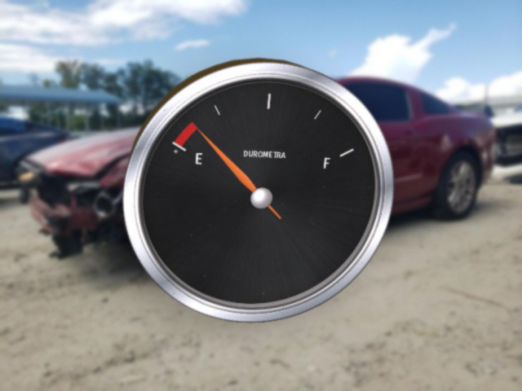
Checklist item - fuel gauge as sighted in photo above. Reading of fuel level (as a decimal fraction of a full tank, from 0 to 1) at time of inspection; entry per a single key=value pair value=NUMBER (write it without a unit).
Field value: value=0.125
